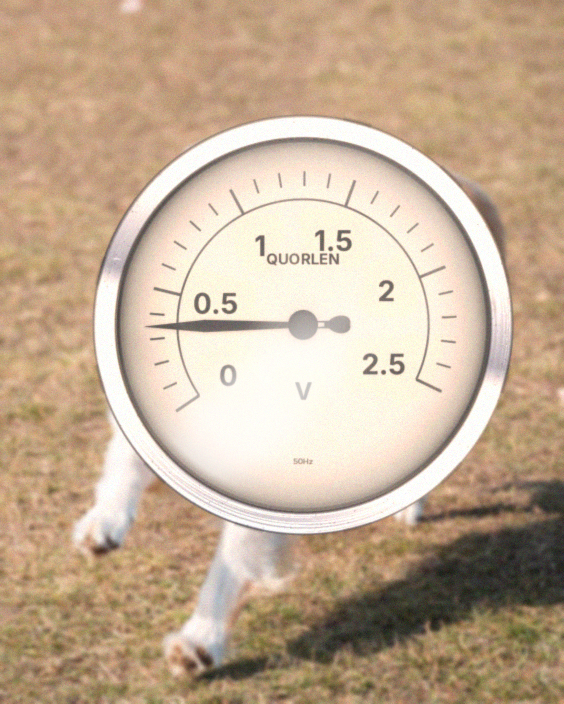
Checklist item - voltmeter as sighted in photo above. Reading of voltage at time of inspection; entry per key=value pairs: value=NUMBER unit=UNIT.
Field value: value=0.35 unit=V
